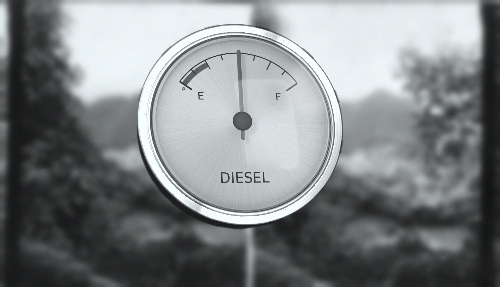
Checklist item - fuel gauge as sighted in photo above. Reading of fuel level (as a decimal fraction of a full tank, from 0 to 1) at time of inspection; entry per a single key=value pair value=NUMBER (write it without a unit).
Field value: value=0.5
